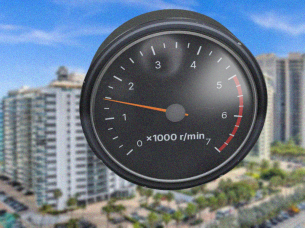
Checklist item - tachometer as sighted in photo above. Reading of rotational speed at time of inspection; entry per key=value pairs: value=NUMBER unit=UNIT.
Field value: value=1500 unit=rpm
